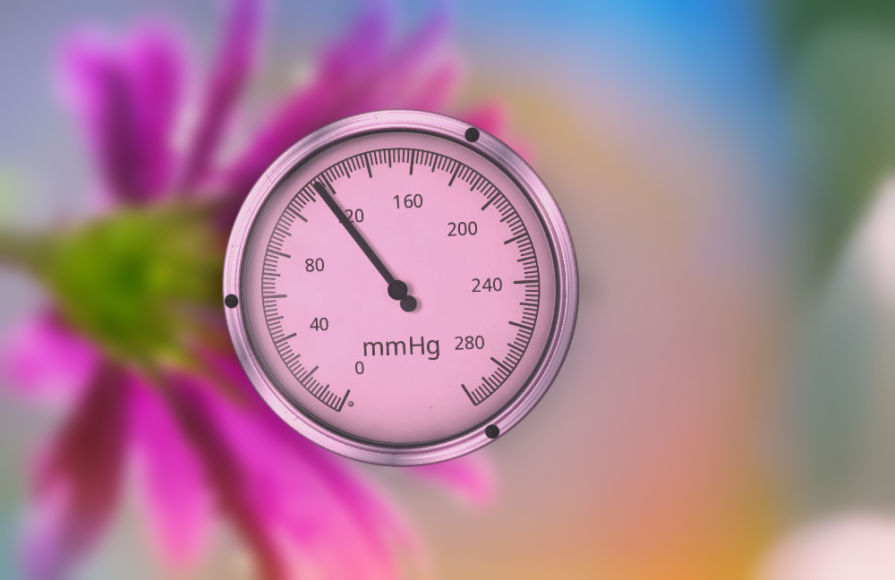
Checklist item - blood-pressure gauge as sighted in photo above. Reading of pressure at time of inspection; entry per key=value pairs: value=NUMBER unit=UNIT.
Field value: value=116 unit=mmHg
